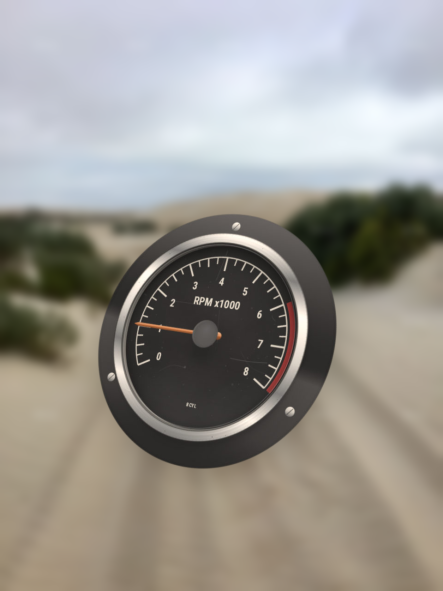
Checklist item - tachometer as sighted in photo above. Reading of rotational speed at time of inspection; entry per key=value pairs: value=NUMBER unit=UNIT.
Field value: value=1000 unit=rpm
